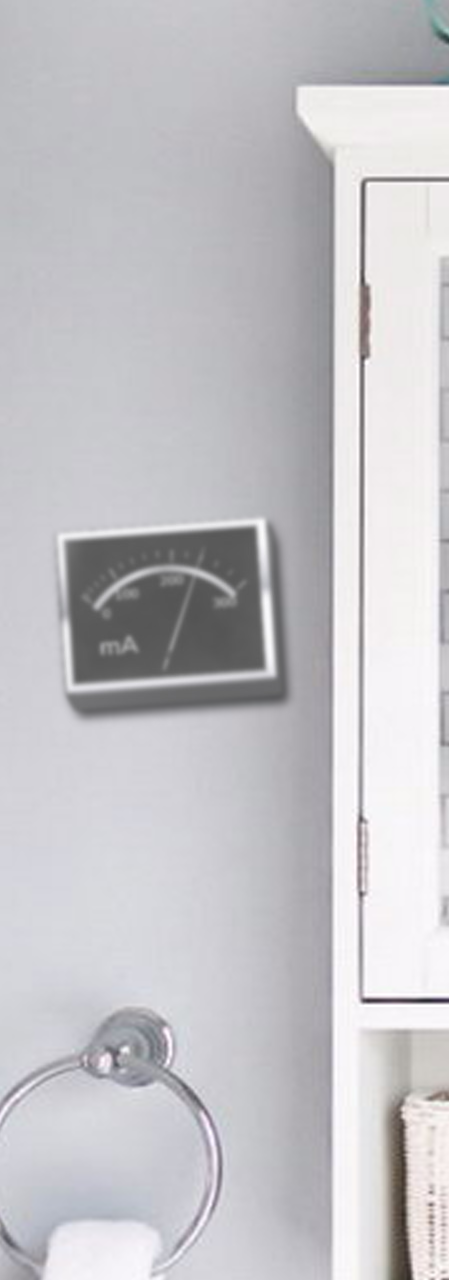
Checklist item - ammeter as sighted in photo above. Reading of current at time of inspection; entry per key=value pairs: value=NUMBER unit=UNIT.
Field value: value=240 unit=mA
